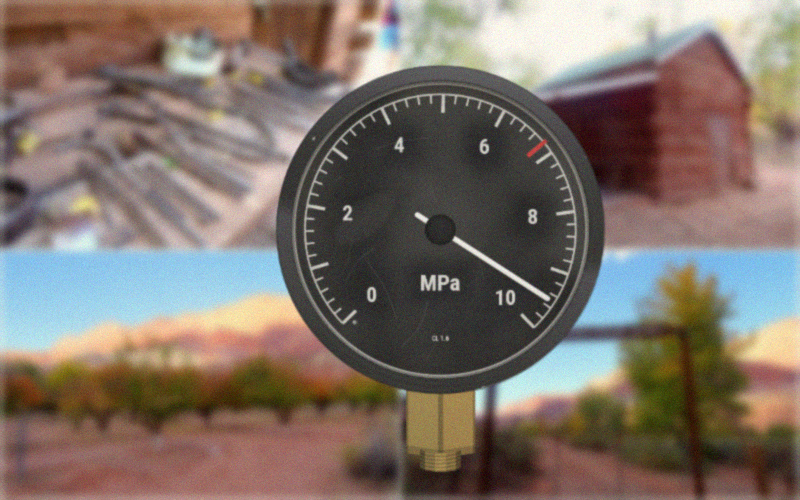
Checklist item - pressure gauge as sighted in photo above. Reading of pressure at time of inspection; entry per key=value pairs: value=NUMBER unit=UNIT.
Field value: value=9.5 unit=MPa
